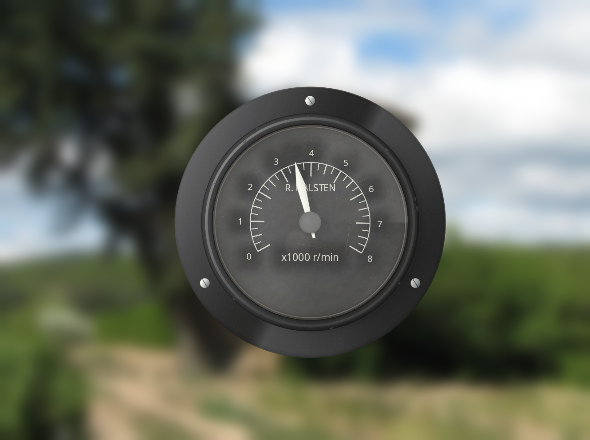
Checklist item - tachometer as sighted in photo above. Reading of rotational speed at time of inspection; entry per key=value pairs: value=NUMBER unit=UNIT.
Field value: value=3500 unit=rpm
